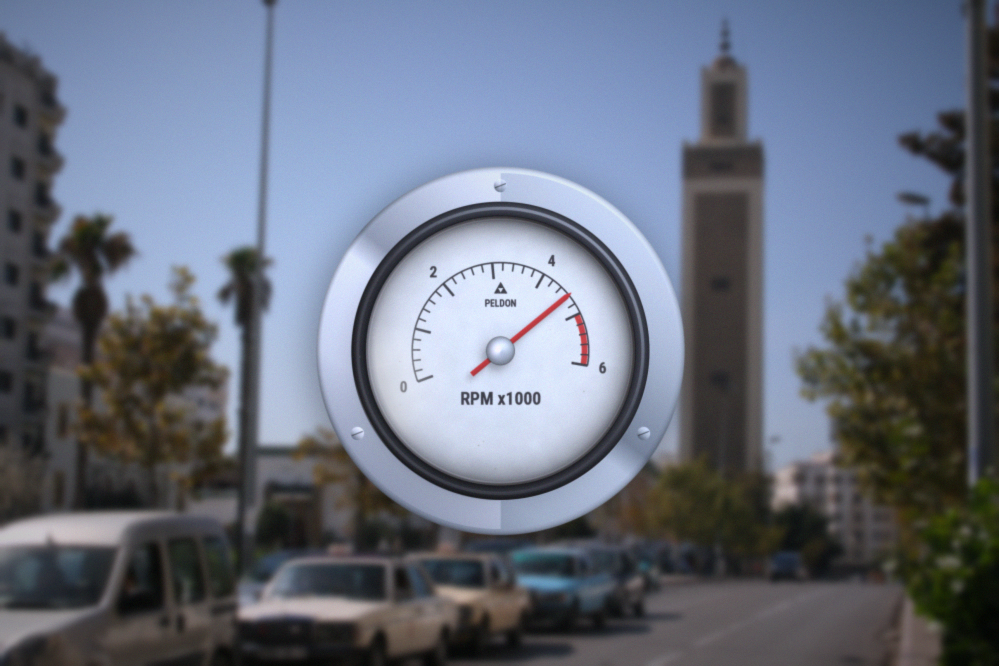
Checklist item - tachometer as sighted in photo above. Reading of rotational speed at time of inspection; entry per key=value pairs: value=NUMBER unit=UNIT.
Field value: value=4600 unit=rpm
